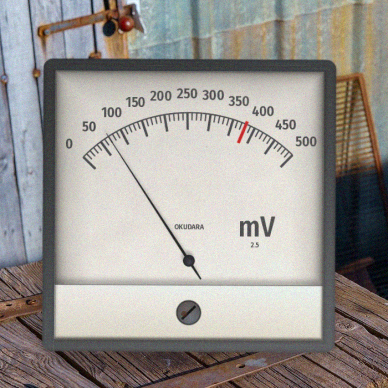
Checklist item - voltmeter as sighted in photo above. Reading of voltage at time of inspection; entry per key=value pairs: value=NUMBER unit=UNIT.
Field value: value=70 unit=mV
